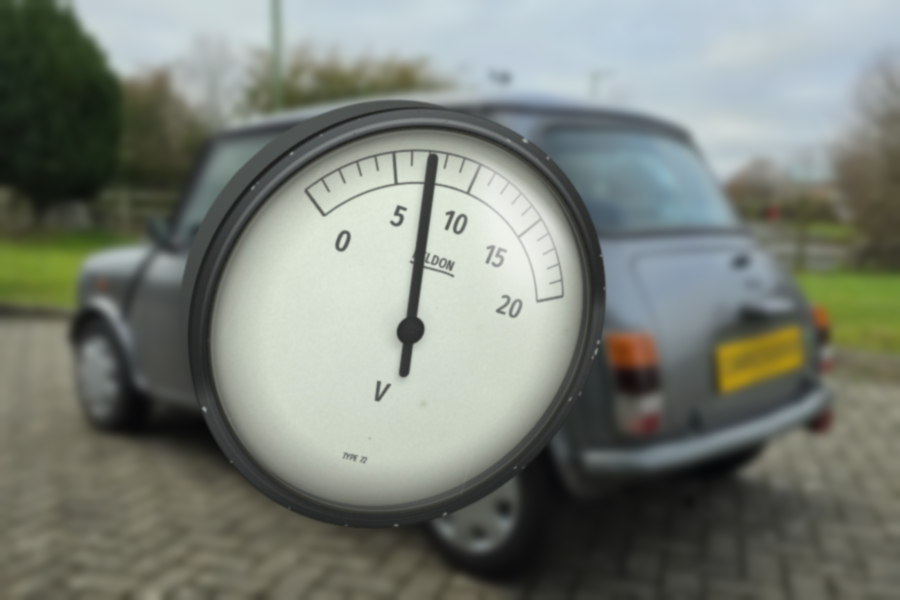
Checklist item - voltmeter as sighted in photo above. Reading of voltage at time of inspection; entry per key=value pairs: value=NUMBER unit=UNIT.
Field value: value=7 unit=V
